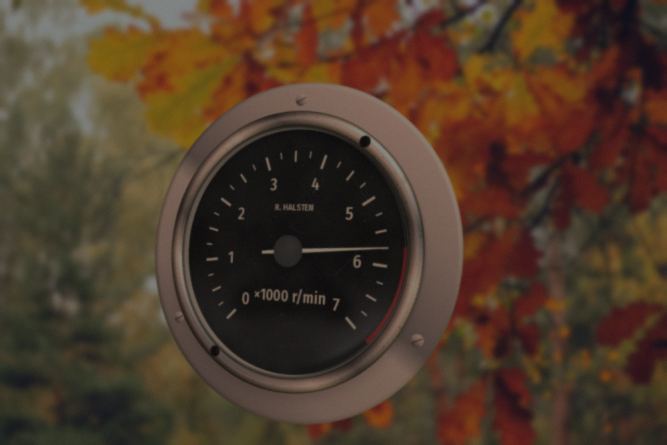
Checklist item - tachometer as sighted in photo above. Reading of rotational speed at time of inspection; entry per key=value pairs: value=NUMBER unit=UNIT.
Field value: value=5750 unit=rpm
